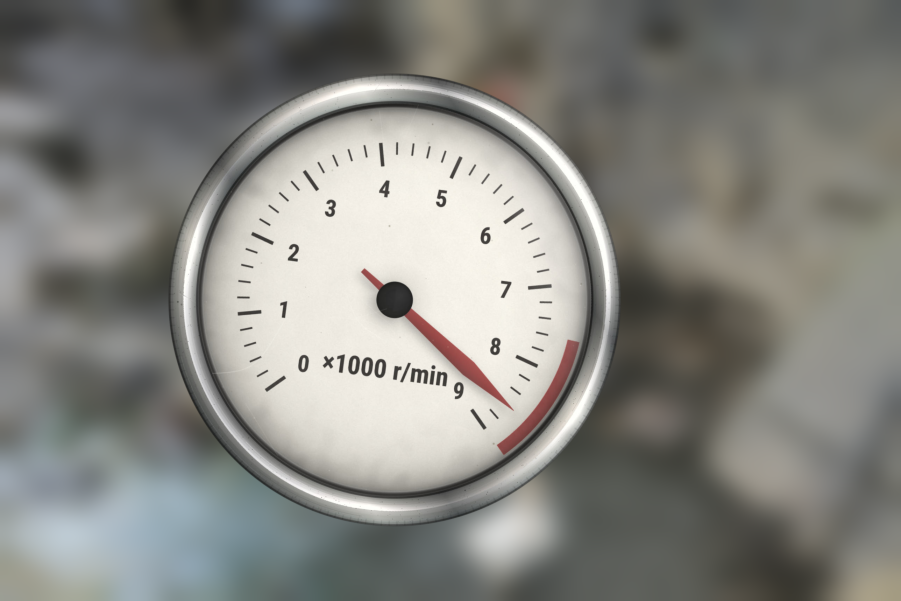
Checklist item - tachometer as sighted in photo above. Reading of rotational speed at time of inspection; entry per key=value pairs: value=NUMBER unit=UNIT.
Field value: value=8600 unit=rpm
